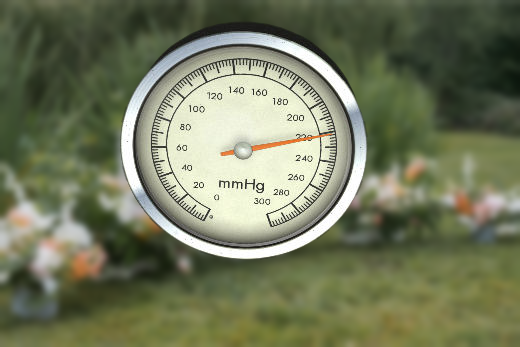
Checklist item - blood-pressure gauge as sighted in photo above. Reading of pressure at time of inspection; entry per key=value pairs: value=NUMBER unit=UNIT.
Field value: value=220 unit=mmHg
